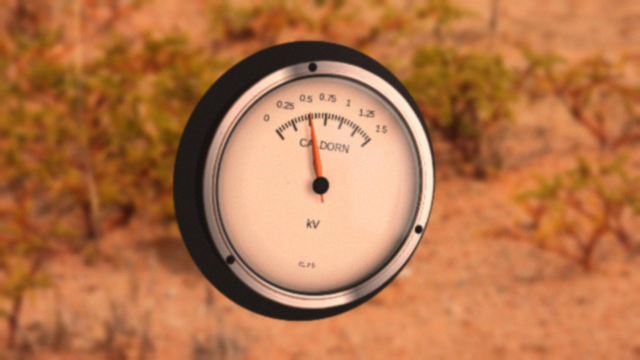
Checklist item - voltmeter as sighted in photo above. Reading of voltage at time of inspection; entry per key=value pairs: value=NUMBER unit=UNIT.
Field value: value=0.5 unit=kV
